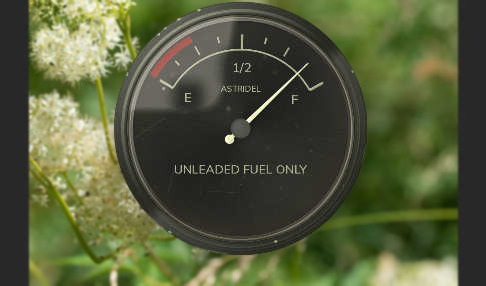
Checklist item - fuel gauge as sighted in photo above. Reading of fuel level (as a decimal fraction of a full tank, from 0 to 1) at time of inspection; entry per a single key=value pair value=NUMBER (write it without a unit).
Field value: value=0.875
